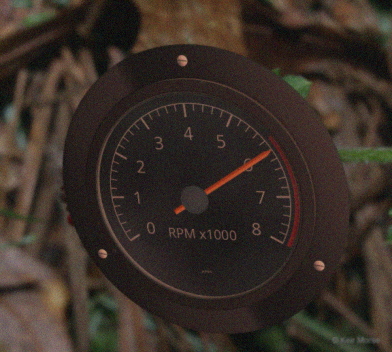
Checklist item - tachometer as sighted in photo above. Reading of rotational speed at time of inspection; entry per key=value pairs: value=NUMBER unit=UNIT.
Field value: value=6000 unit=rpm
